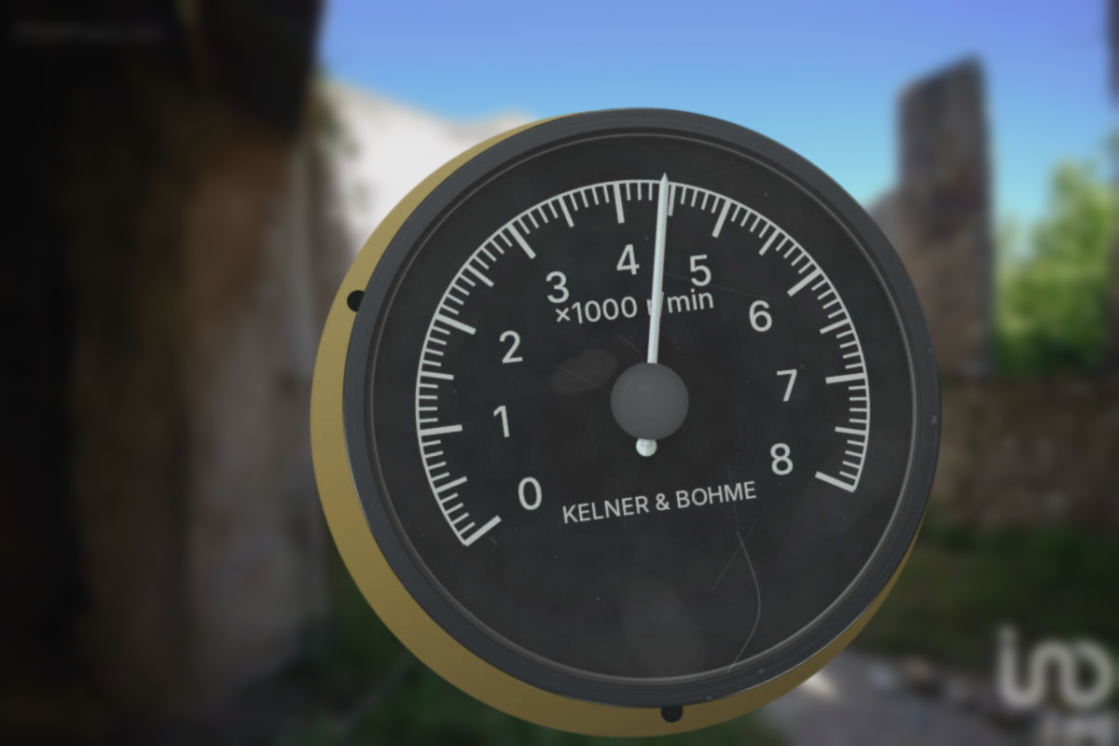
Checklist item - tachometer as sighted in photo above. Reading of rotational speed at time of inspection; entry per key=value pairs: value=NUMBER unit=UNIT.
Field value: value=4400 unit=rpm
